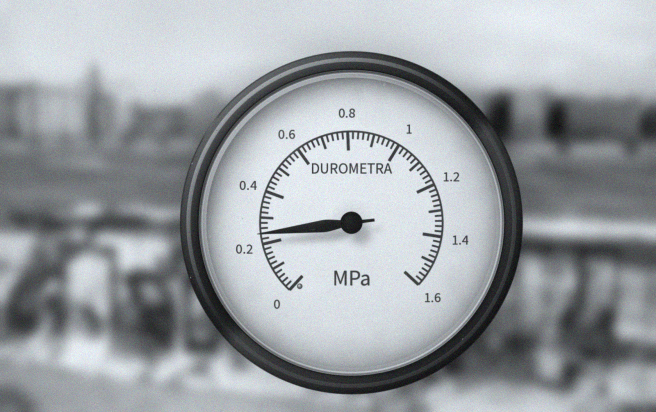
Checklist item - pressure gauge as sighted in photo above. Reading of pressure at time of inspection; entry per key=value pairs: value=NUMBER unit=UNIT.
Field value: value=0.24 unit=MPa
